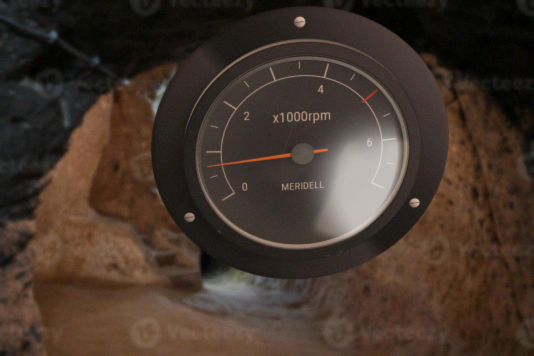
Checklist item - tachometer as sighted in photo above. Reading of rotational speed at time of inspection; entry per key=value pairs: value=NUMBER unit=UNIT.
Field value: value=750 unit=rpm
